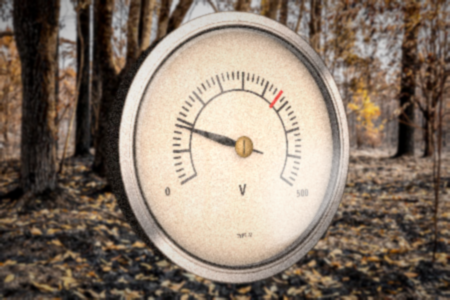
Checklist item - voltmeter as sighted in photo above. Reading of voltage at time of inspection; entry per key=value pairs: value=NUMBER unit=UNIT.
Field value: value=90 unit=V
